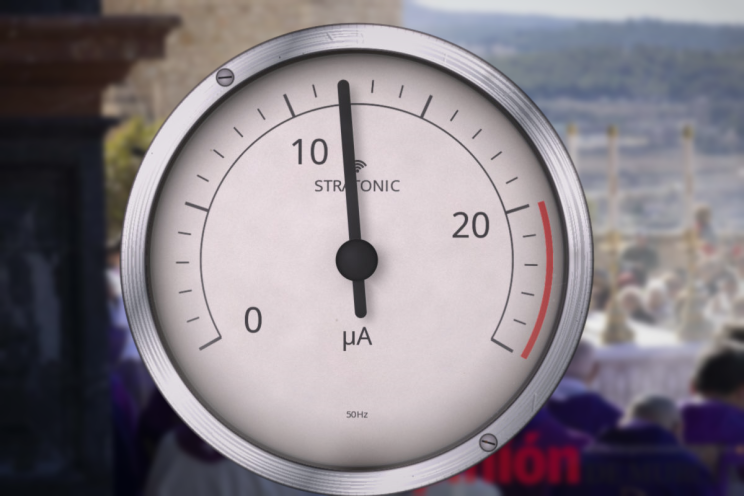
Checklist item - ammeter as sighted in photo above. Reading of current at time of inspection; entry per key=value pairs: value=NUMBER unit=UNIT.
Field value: value=12 unit=µA
